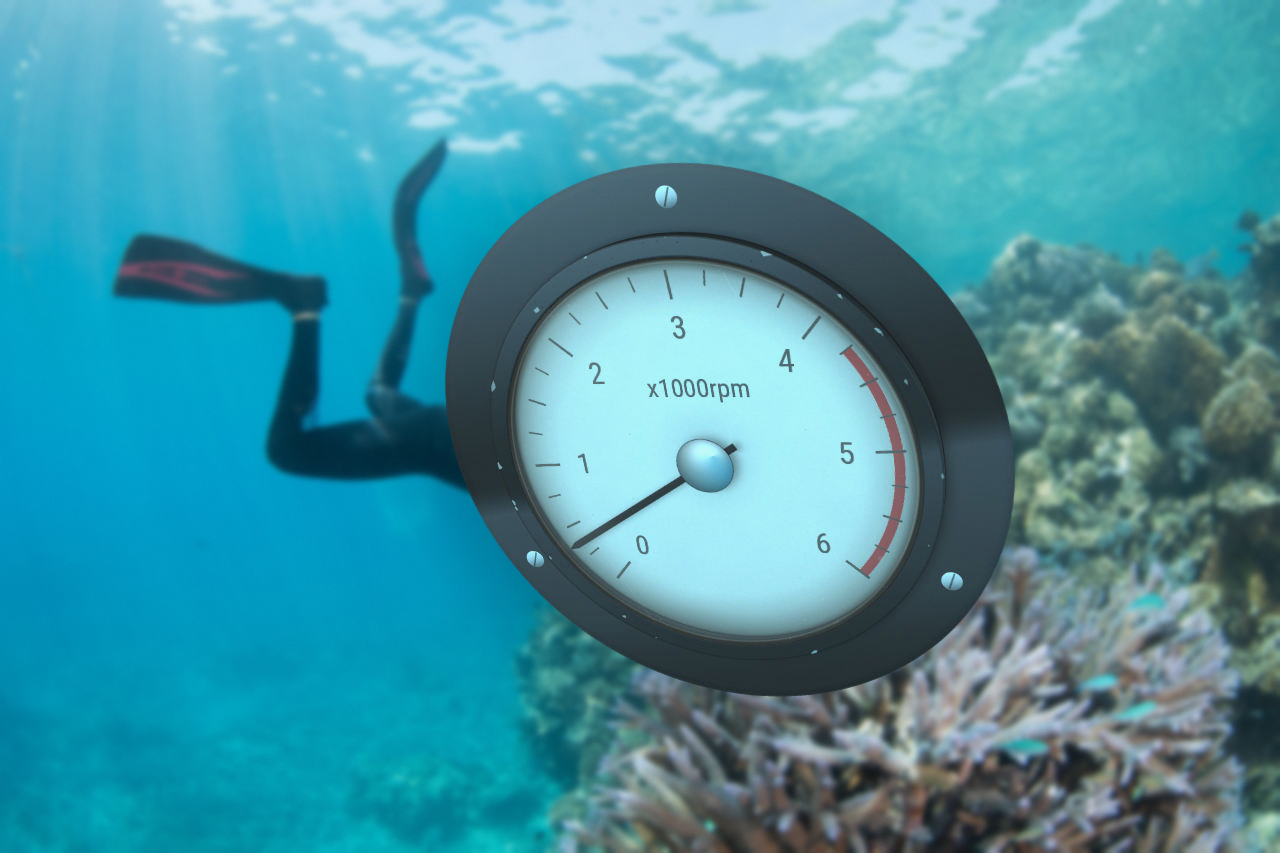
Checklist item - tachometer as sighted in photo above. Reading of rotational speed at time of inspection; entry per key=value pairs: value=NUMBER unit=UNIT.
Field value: value=375 unit=rpm
